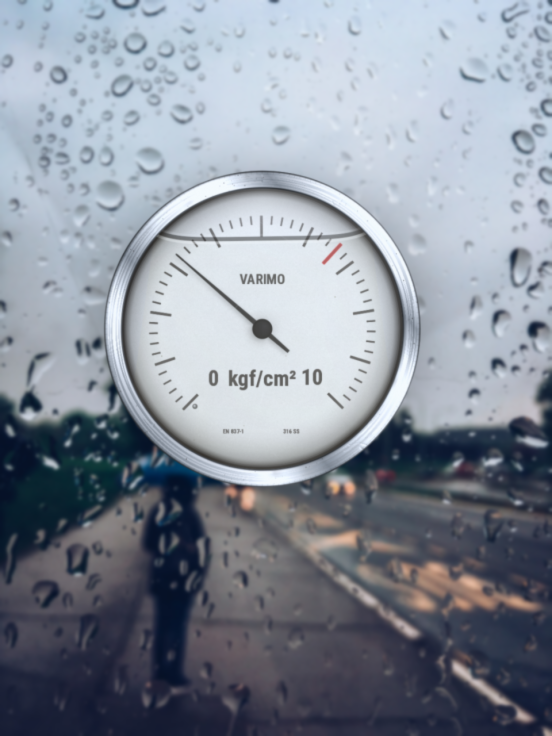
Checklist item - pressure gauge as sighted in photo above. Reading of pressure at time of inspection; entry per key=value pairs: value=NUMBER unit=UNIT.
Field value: value=3.2 unit=kg/cm²
